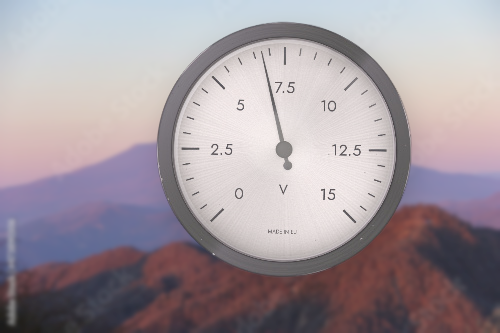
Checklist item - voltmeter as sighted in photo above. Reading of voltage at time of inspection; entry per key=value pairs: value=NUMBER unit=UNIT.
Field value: value=6.75 unit=V
